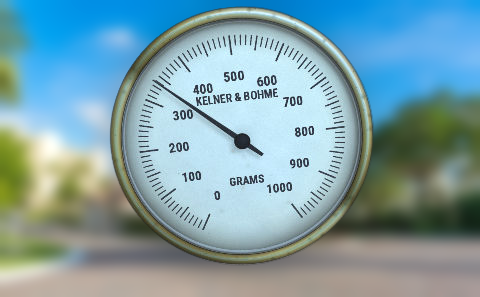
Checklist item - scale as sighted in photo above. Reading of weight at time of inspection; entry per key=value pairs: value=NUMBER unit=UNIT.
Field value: value=340 unit=g
